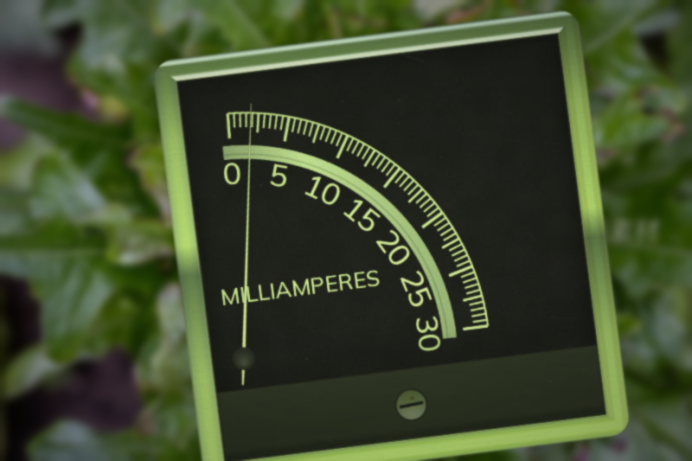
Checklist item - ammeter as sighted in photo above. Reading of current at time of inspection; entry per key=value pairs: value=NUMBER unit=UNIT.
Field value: value=2 unit=mA
